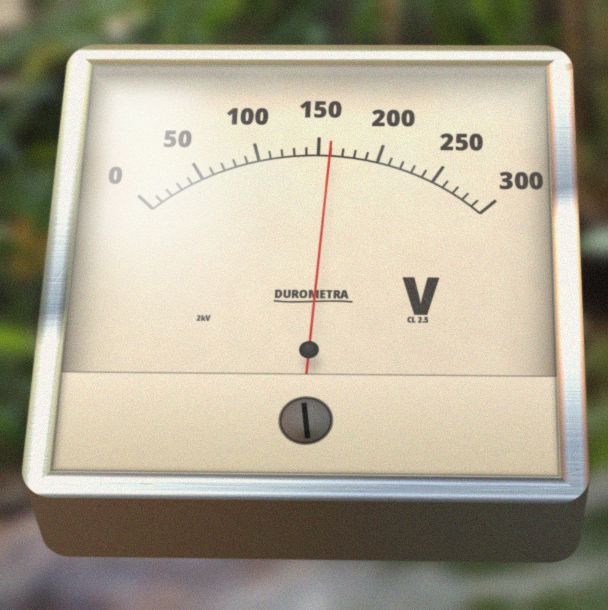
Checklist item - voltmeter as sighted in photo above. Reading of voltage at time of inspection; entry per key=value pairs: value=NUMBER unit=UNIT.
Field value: value=160 unit=V
